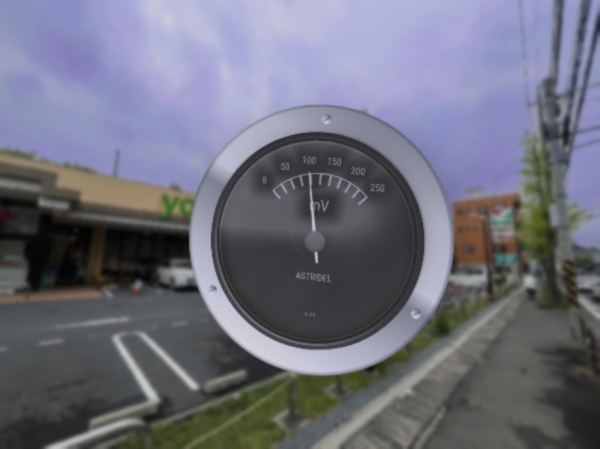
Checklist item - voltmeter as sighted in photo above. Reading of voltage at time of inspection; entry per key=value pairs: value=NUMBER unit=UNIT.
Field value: value=100 unit=mV
